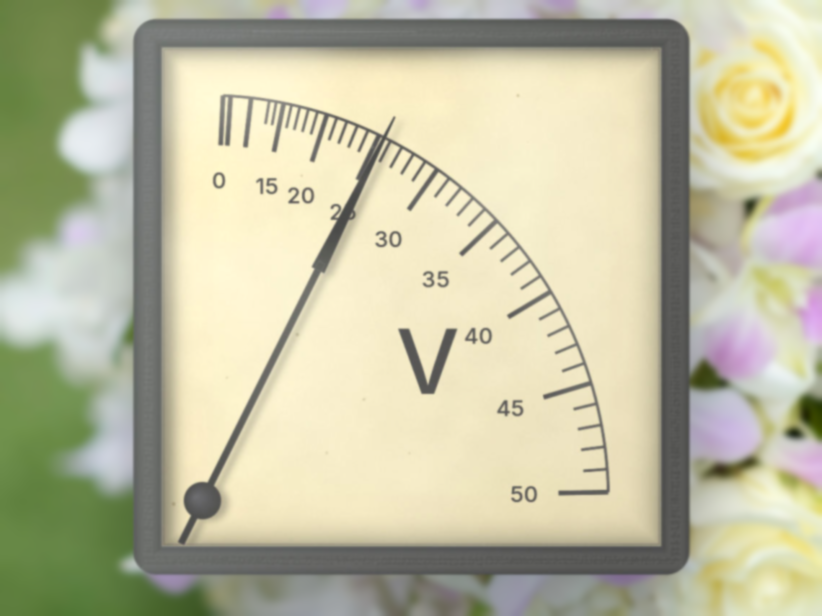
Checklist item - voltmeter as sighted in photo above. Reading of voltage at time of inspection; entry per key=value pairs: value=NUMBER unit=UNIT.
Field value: value=25.5 unit=V
